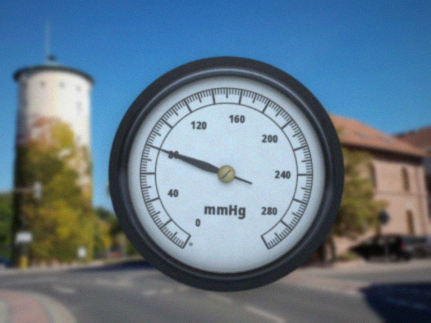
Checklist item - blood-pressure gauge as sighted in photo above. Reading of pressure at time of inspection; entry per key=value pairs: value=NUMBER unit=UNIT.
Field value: value=80 unit=mmHg
